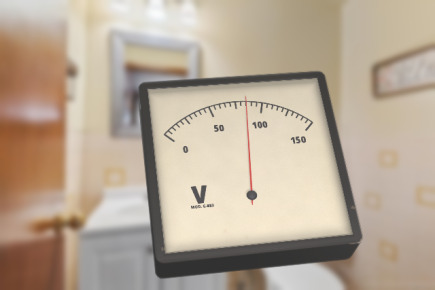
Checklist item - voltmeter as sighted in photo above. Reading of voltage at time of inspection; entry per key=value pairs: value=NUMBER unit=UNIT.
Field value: value=85 unit=V
